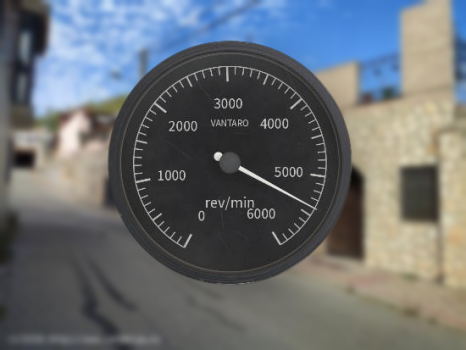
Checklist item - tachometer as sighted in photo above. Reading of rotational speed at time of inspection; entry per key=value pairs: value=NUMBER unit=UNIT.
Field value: value=5400 unit=rpm
